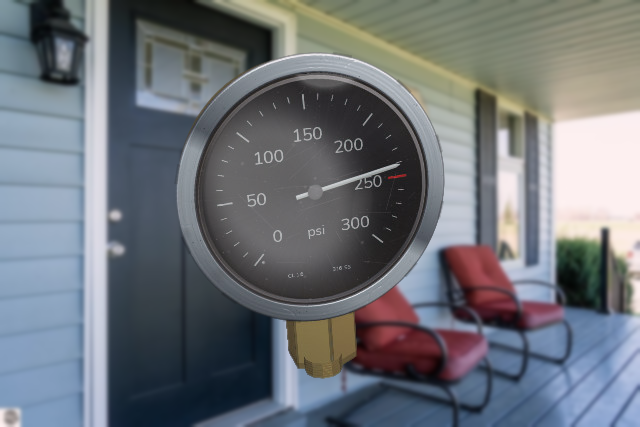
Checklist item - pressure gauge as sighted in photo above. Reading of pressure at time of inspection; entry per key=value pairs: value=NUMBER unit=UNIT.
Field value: value=240 unit=psi
